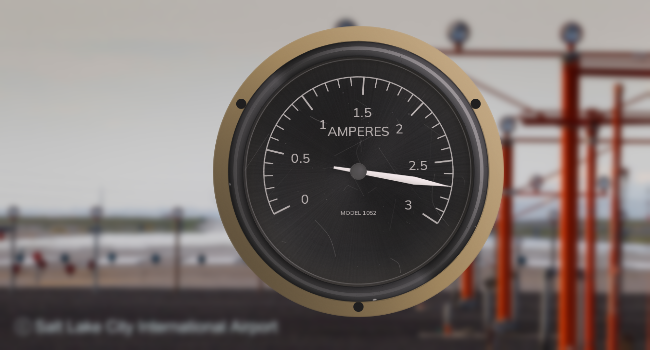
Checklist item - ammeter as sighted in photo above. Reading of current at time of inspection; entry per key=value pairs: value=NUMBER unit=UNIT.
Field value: value=2.7 unit=A
